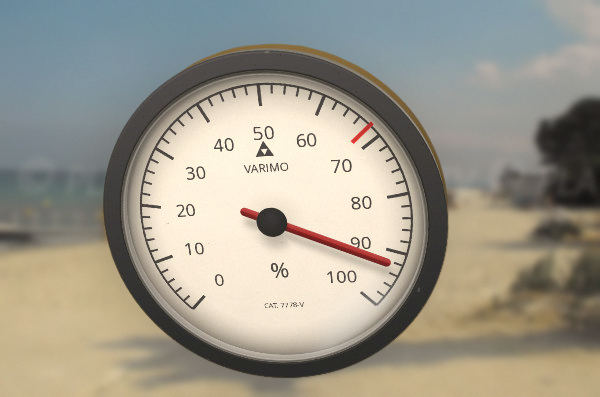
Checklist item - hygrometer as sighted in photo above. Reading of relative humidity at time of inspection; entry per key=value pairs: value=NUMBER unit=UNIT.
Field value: value=92 unit=%
